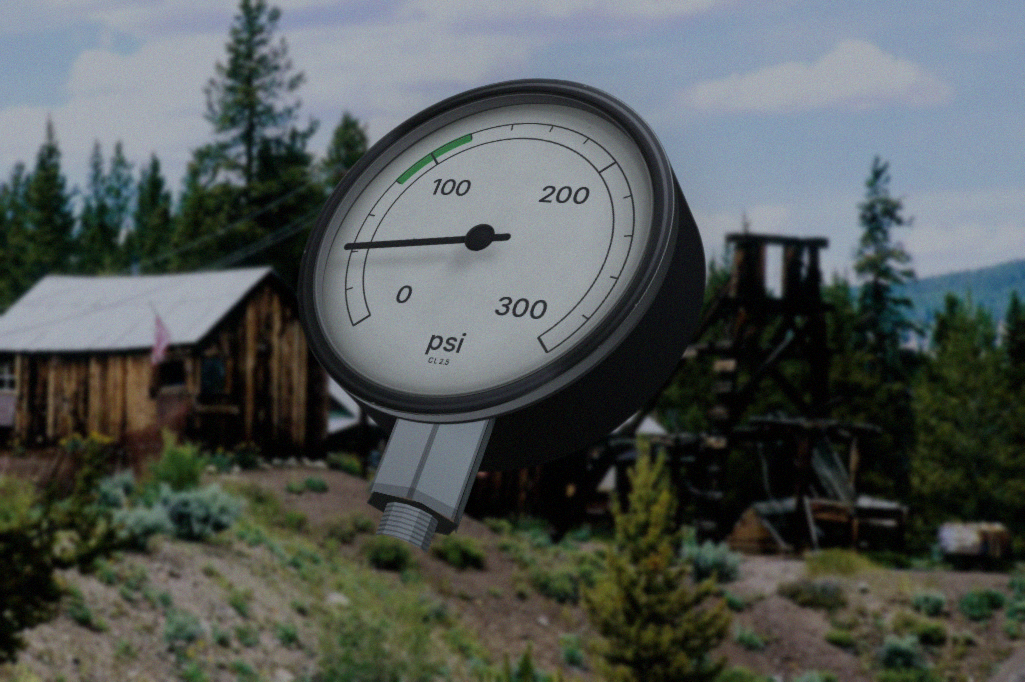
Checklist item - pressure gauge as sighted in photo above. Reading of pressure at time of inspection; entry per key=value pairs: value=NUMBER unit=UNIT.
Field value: value=40 unit=psi
